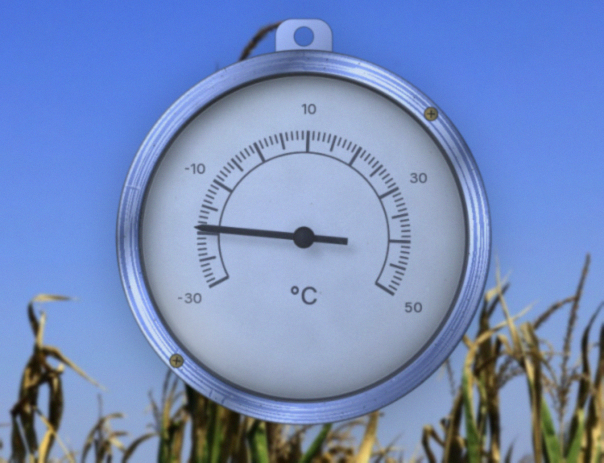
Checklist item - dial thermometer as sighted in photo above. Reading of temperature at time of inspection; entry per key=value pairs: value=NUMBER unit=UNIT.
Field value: value=-19 unit=°C
